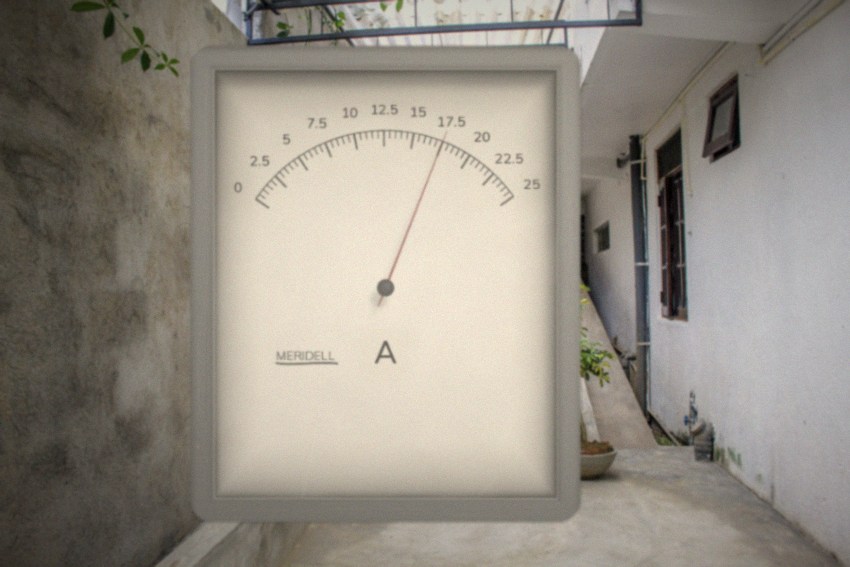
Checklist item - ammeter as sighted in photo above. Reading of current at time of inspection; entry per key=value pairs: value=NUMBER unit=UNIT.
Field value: value=17.5 unit=A
